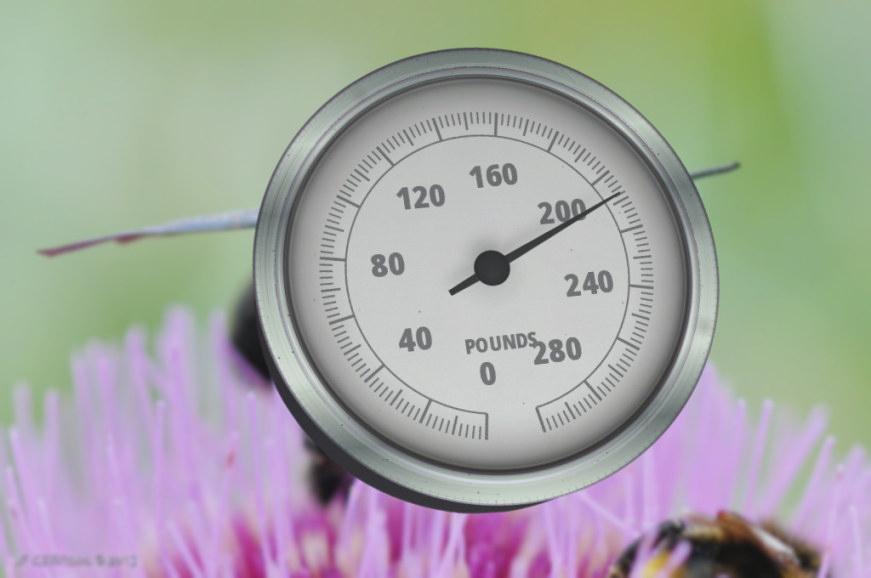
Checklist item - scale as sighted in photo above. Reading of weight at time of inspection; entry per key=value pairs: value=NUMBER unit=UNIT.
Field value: value=208 unit=lb
